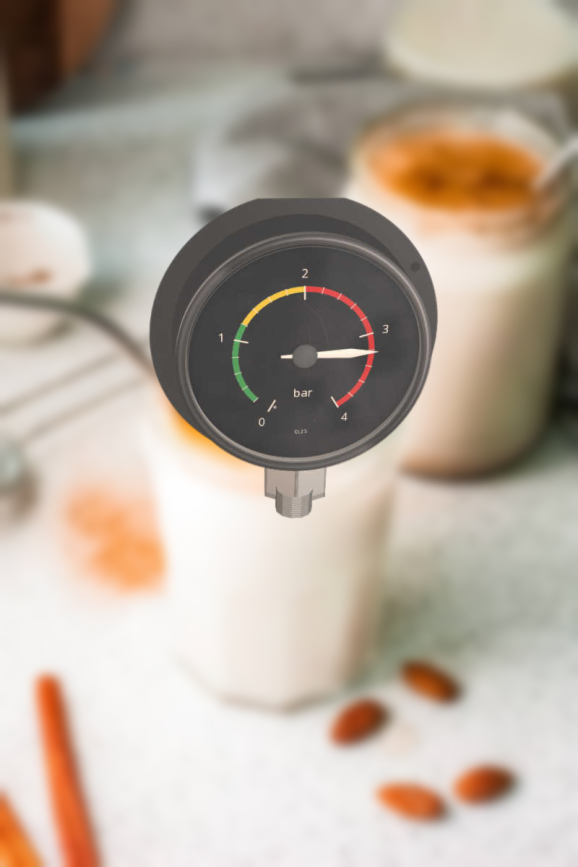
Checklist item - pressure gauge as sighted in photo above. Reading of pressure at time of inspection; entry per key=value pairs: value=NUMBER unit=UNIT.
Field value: value=3.2 unit=bar
